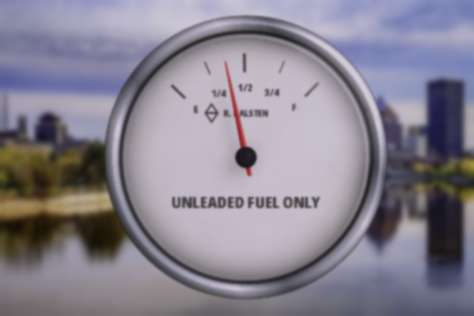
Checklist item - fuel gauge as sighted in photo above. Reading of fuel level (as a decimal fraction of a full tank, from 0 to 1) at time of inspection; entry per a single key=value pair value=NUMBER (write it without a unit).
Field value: value=0.375
